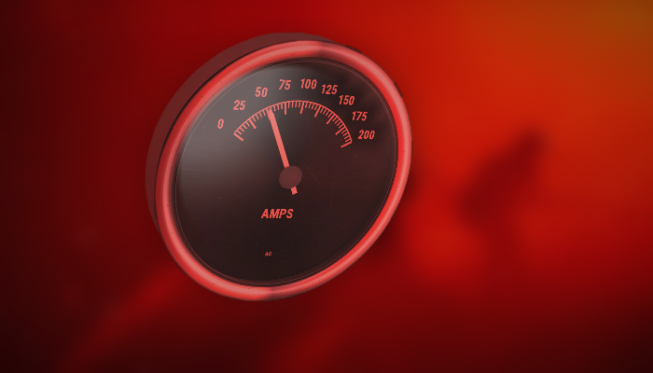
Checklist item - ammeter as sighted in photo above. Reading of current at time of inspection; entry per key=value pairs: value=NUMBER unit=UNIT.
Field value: value=50 unit=A
